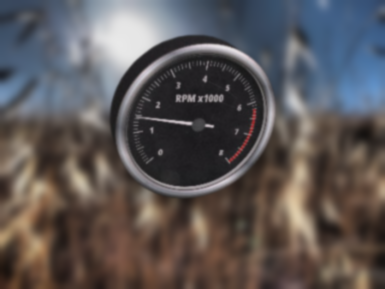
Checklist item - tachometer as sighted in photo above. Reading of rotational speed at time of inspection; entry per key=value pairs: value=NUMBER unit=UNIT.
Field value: value=1500 unit=rpm
